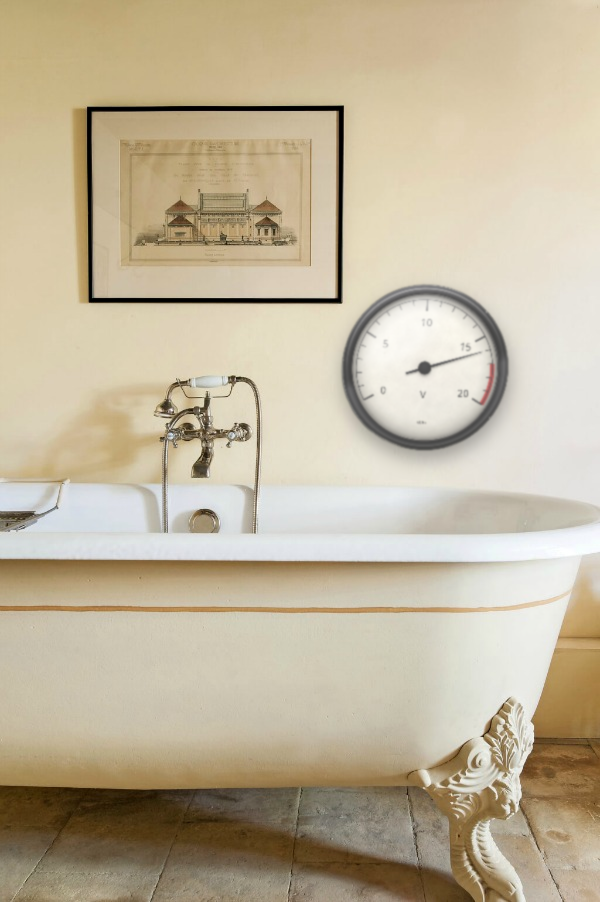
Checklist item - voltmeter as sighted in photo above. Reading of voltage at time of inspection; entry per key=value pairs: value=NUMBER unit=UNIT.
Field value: value=16 unit=V
